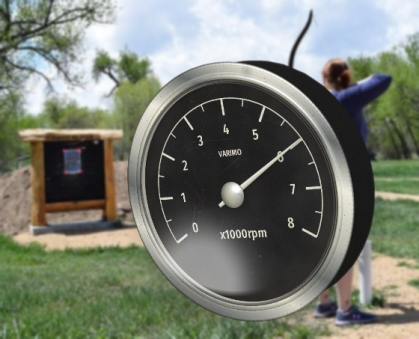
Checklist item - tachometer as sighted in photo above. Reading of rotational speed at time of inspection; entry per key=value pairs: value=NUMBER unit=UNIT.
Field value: value=6000 unit=rpm
